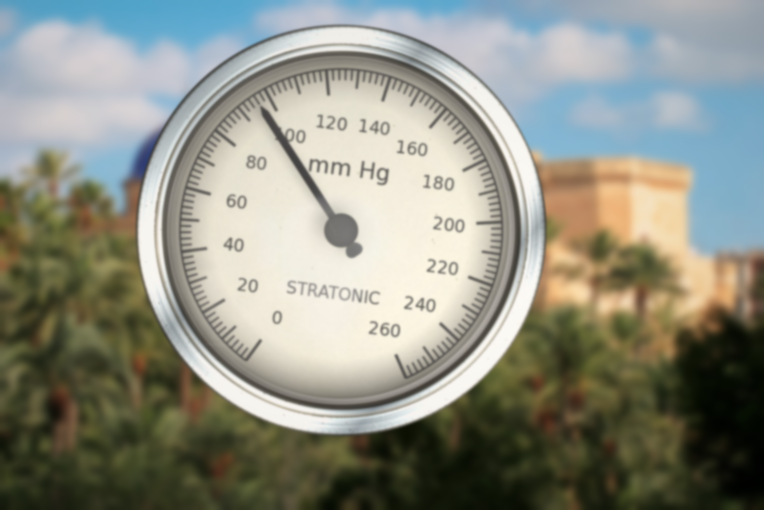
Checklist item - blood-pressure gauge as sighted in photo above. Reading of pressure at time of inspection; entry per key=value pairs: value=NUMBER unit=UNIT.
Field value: value=96 unit=mmHg
